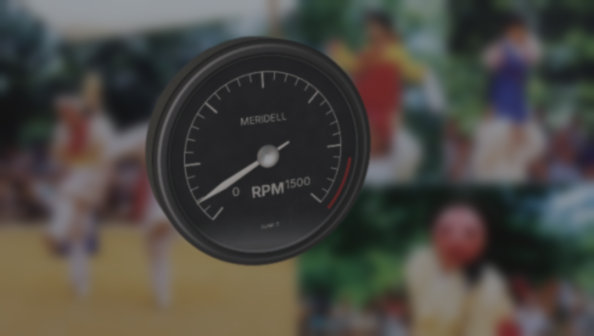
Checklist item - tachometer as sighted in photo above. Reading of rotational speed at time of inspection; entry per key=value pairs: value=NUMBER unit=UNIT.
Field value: value=100 unit=rpm
